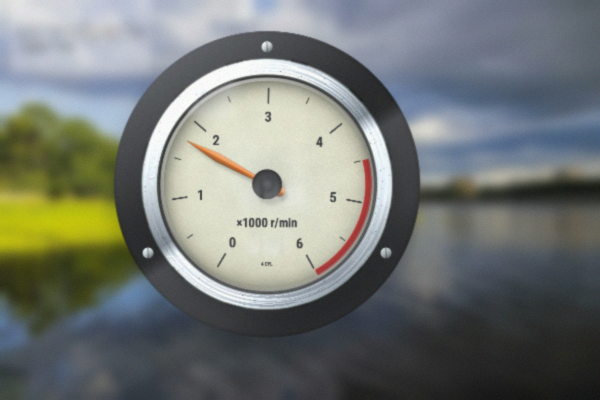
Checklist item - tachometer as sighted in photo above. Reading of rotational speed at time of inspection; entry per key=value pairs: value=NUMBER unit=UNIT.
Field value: value=1750 unit=rpm
